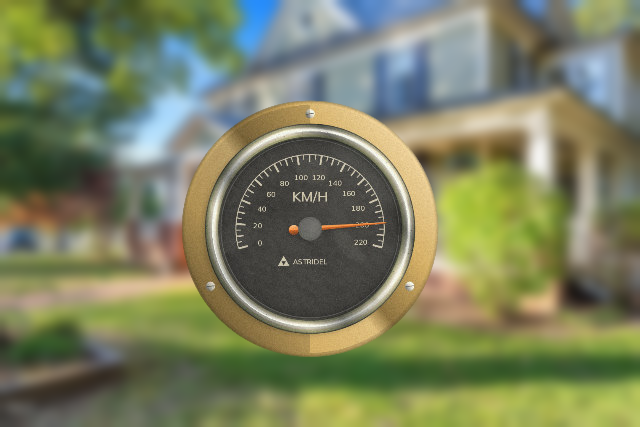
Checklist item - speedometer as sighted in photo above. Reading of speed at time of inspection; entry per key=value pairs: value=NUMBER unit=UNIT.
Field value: value=200 unit=km/h
